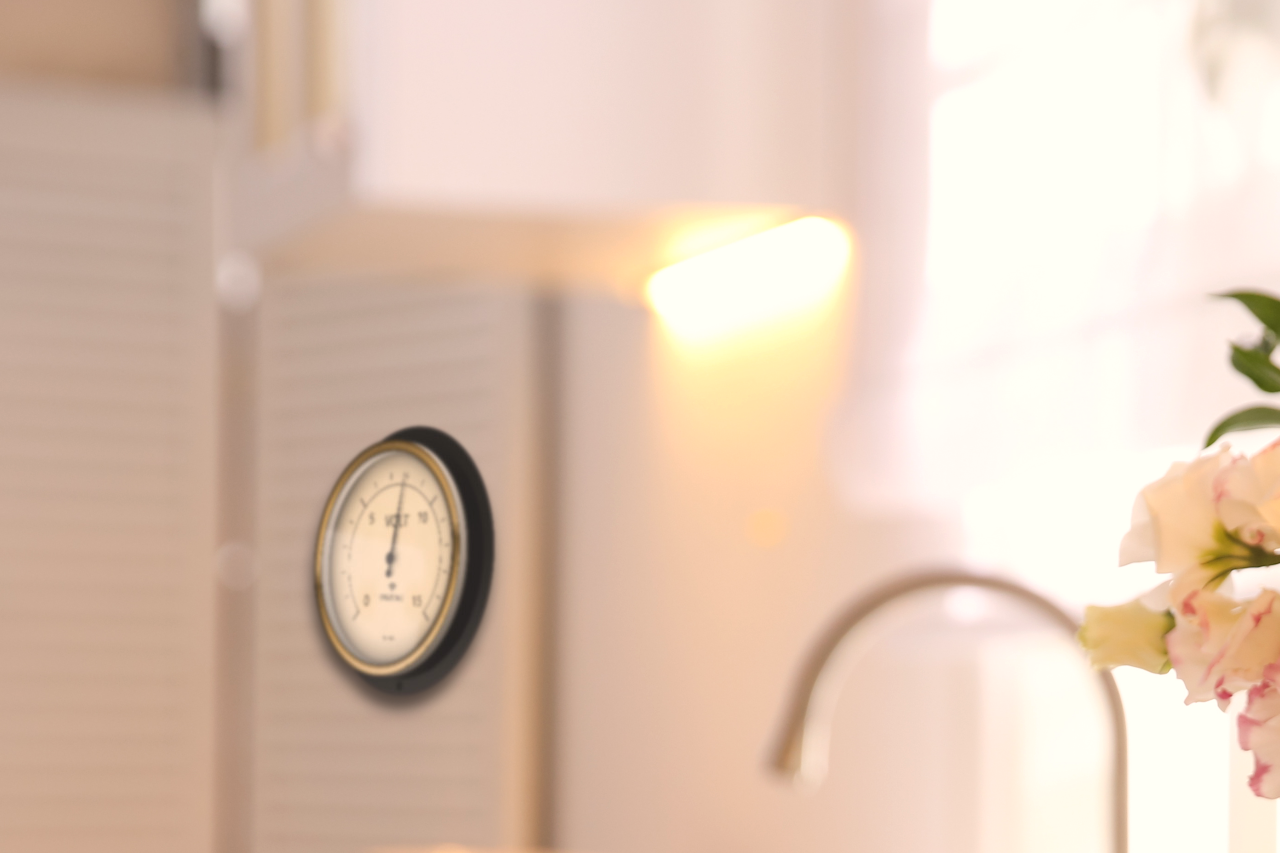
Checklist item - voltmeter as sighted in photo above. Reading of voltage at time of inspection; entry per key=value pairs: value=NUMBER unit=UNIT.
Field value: value=8 unit=V
